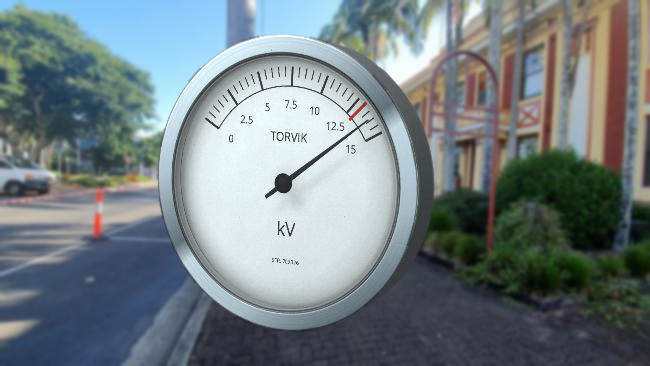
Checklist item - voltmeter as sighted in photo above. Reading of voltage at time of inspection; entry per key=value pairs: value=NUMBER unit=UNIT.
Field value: value=14 unit=kV
